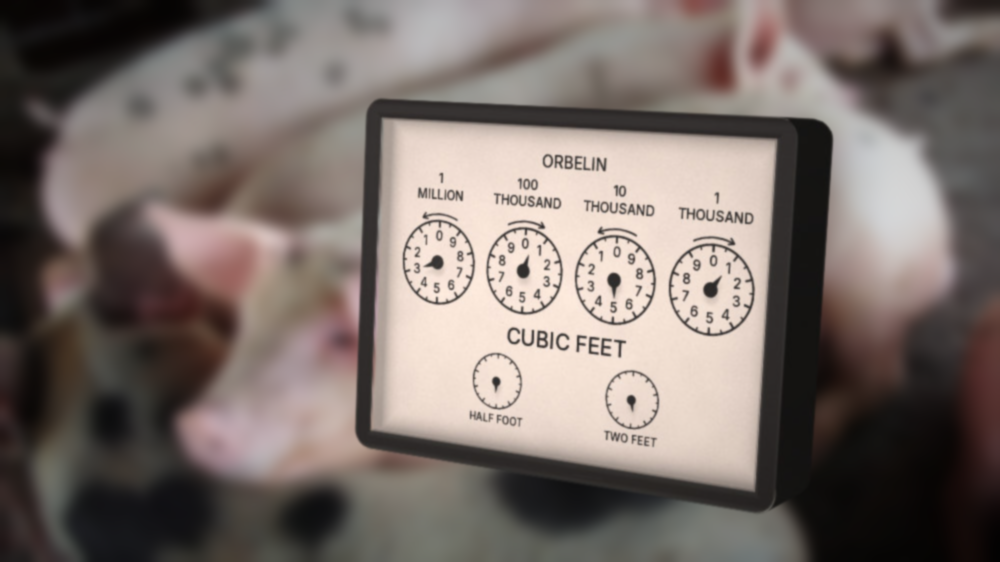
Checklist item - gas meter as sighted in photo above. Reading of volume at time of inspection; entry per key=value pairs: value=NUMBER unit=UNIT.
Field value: value=305100 unit=ft³
